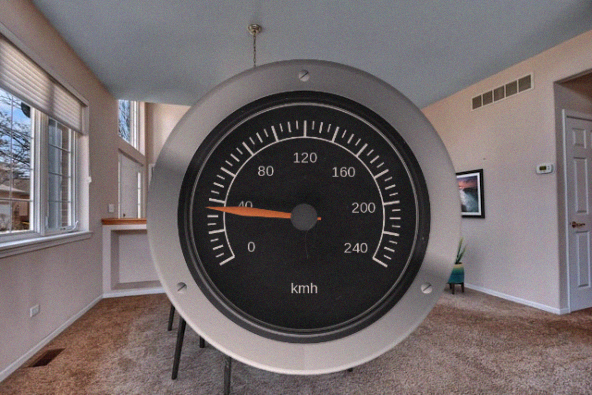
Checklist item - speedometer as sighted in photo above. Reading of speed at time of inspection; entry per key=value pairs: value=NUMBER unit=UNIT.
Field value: value=35 unit=km/h
